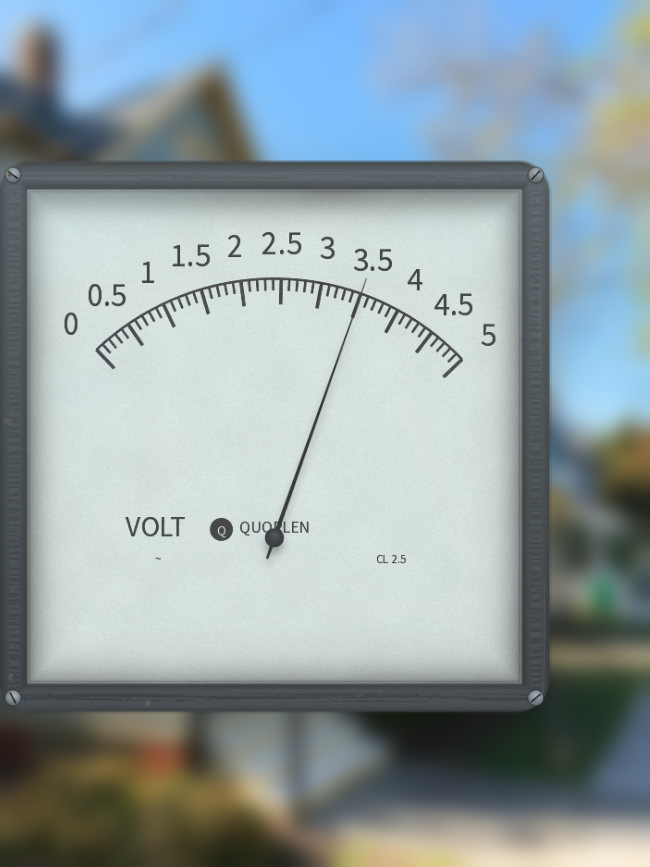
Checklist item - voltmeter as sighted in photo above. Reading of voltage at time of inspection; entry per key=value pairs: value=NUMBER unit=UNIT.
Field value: value=3.5 unit=V
